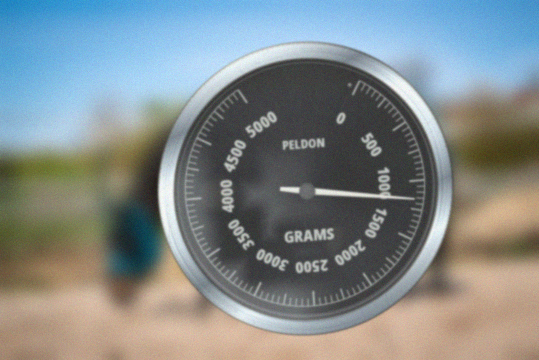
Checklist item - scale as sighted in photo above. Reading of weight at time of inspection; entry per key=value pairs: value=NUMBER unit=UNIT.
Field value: value=1150 unit=g
